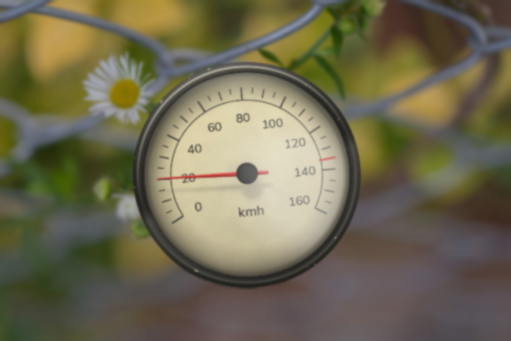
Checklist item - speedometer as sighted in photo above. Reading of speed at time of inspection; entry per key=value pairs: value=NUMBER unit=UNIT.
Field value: value=20 unit=km/h
